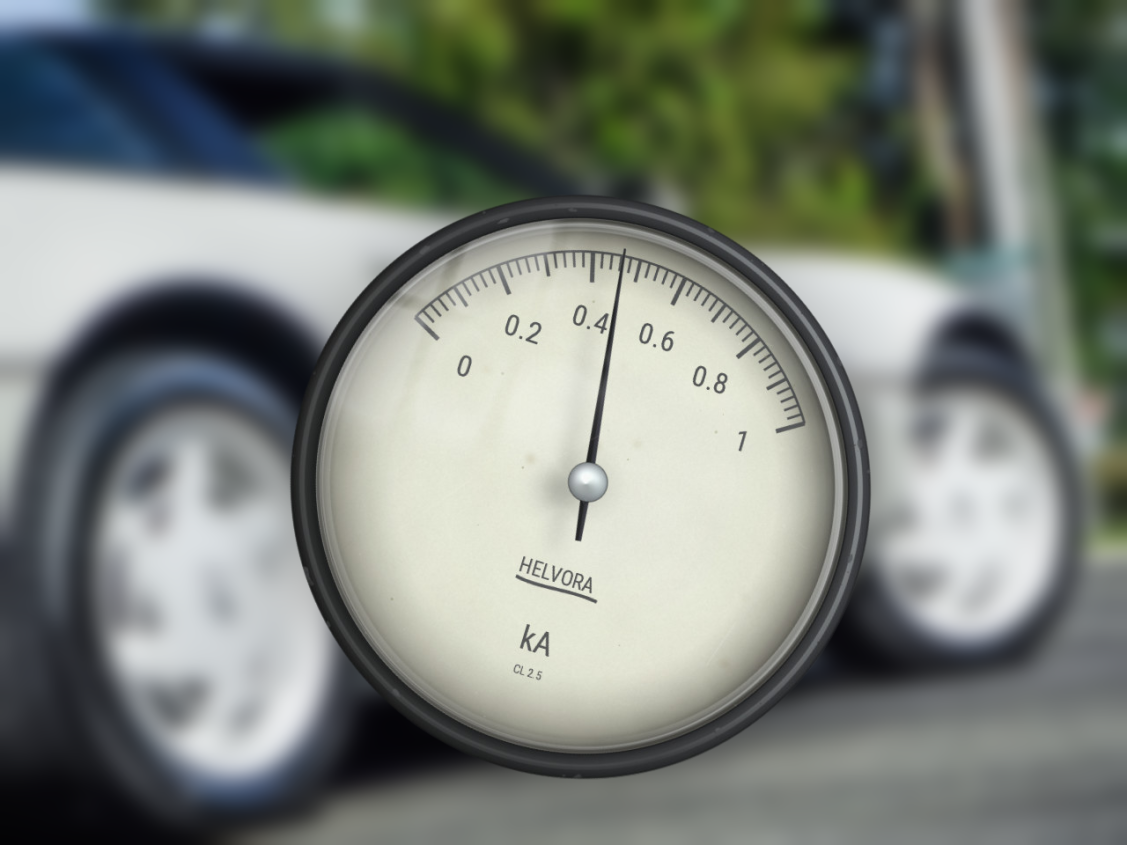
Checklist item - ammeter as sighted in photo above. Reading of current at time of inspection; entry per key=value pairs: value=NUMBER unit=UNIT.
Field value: value=0.46 unit=kA
